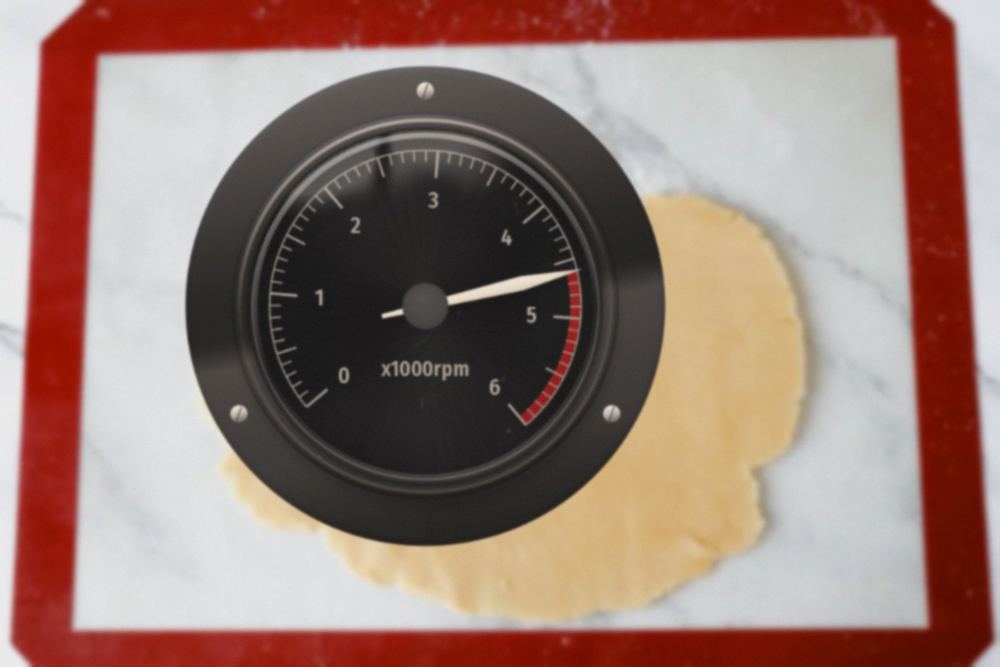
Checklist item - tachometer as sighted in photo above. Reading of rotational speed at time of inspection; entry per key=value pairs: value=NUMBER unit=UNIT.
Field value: value=4600 unit=rpm
